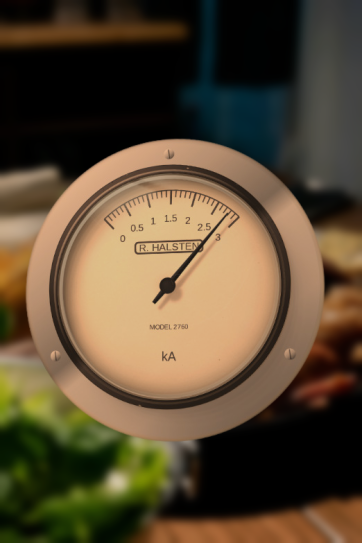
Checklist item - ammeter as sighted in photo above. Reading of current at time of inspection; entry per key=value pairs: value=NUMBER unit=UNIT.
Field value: value=2.8 unit=kA
